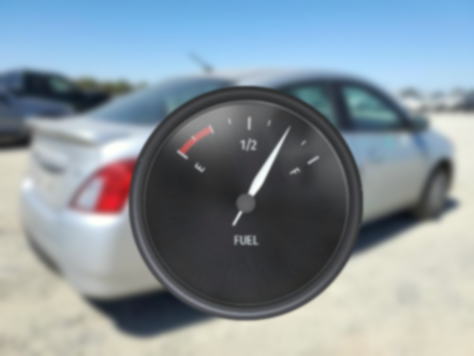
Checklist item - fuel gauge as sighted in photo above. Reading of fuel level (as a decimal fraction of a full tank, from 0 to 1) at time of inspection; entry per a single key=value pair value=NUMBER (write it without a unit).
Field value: value=0.75
